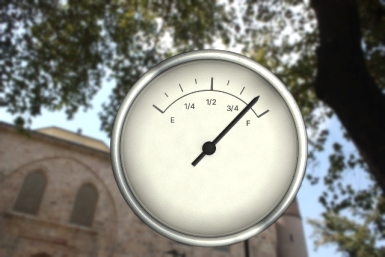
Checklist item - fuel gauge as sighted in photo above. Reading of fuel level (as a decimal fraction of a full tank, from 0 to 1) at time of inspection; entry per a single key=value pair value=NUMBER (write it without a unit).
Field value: value=0.875
